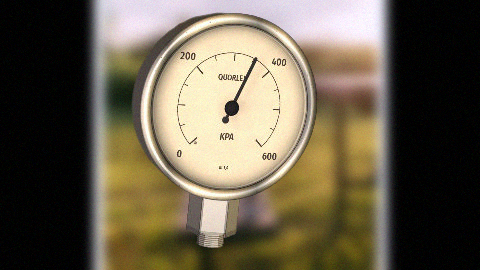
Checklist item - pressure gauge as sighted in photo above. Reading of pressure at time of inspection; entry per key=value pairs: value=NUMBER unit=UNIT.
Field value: value=350 unit=kPa
